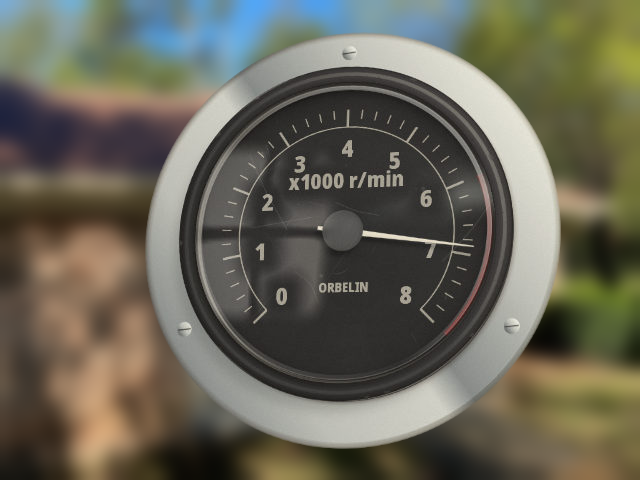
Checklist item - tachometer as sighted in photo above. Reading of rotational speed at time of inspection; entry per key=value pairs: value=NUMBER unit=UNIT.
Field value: value=6900 unit=rpm
